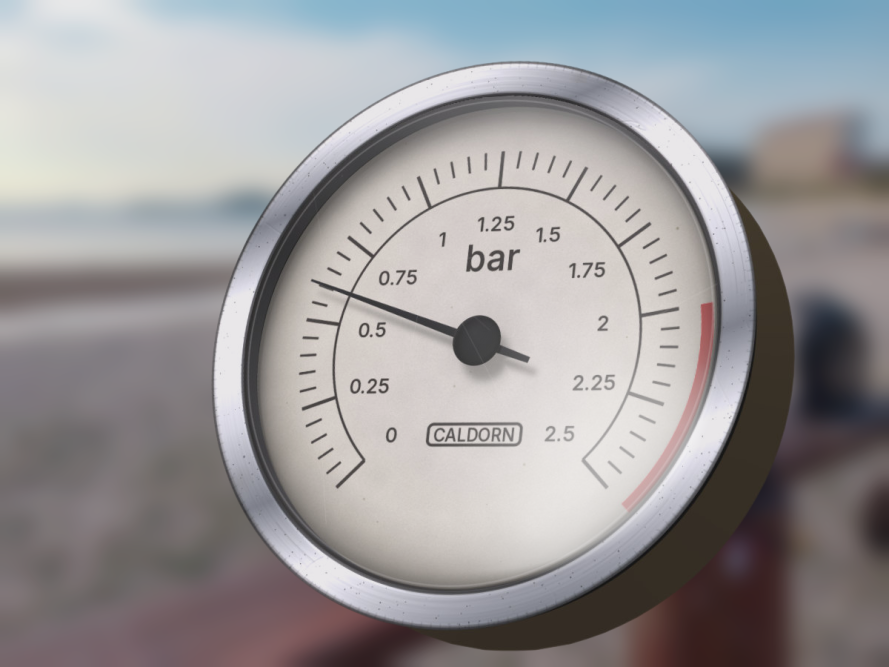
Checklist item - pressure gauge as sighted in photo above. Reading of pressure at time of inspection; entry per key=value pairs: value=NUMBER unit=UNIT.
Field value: value=0.6 unit=bar
